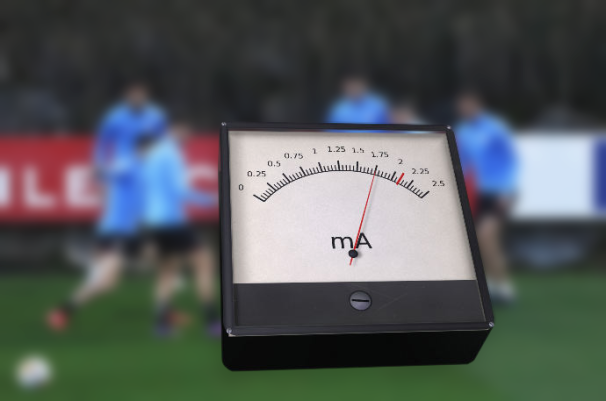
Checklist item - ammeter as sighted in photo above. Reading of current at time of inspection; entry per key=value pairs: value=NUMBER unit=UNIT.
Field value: value=1.75 unit=mA
